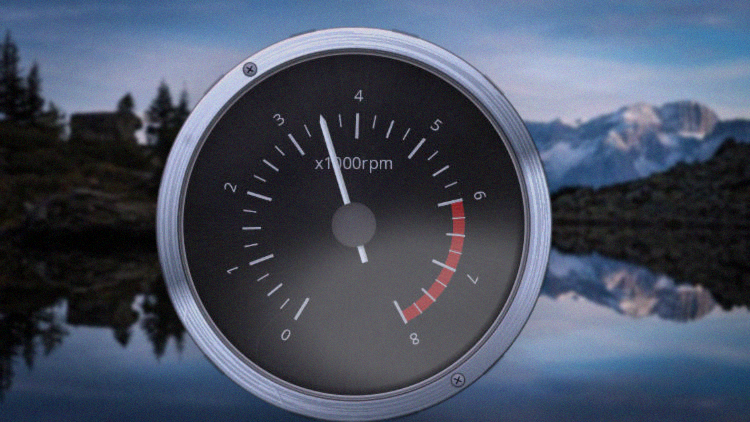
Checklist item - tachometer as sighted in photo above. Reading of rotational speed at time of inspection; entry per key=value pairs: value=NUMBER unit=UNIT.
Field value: value=3500 unit=rpm
